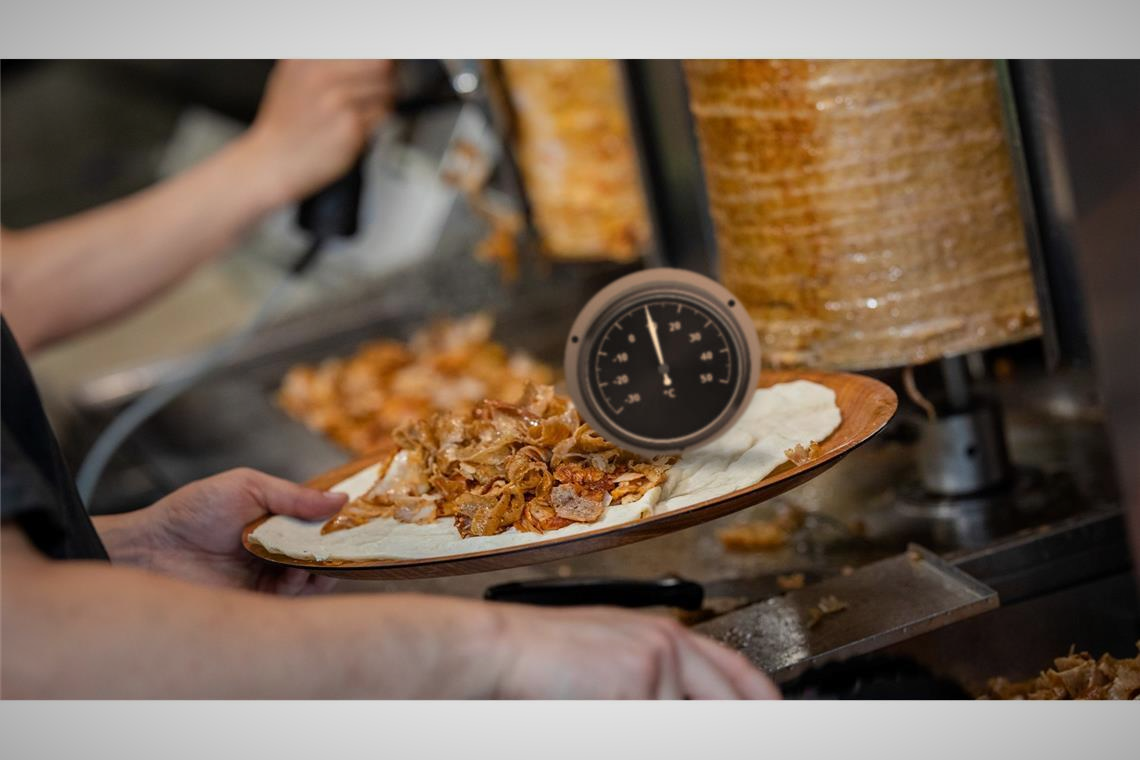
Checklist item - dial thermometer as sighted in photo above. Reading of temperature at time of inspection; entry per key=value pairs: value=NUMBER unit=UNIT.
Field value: value=10 unit=°C
